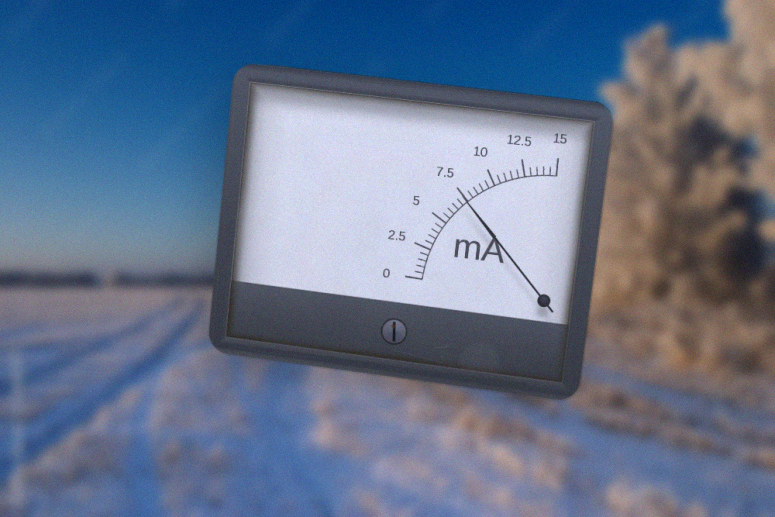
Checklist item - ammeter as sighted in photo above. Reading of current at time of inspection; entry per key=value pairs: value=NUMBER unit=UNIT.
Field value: value=7.5 unit=mA
